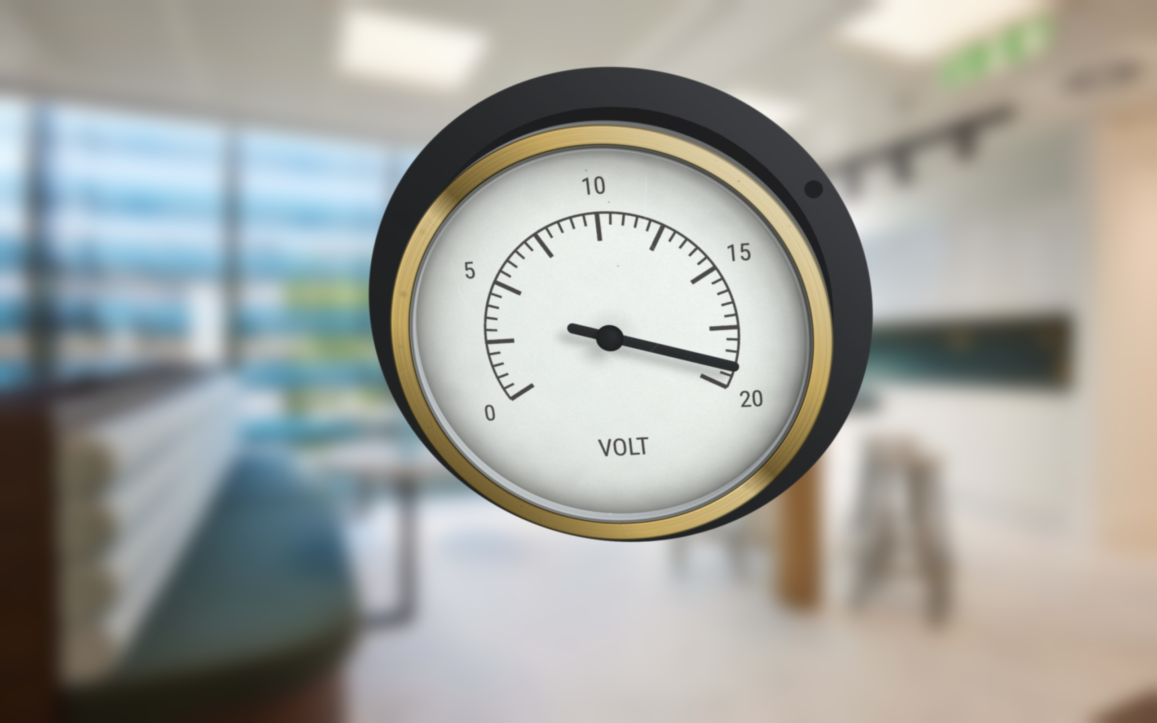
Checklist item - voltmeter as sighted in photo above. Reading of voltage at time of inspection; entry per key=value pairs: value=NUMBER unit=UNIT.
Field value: value=19 unit=V
